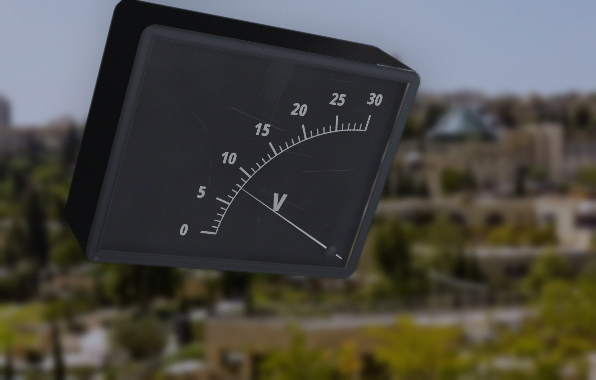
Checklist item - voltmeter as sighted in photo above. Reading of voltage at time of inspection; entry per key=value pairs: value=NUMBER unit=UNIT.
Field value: value=8 unit=V
